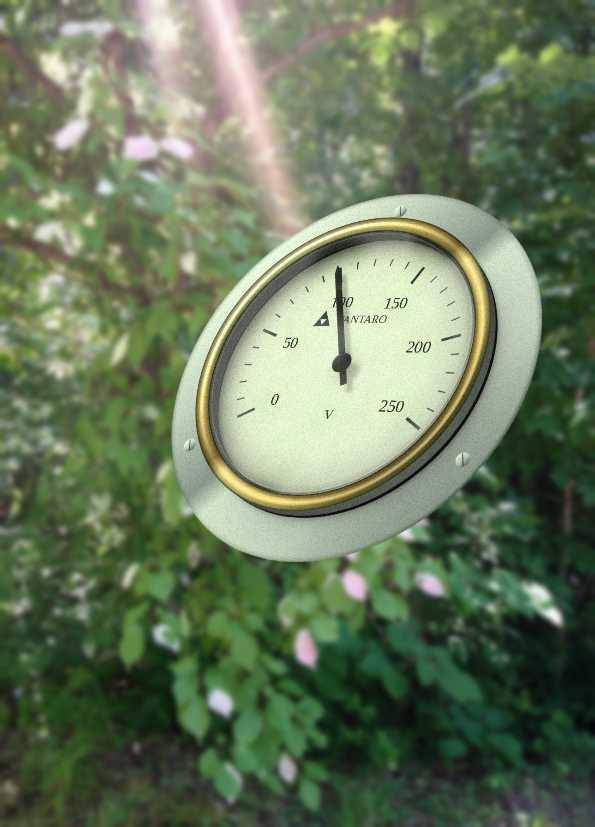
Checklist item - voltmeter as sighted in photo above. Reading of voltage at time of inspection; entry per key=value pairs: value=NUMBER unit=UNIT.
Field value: value=100 unit=V
